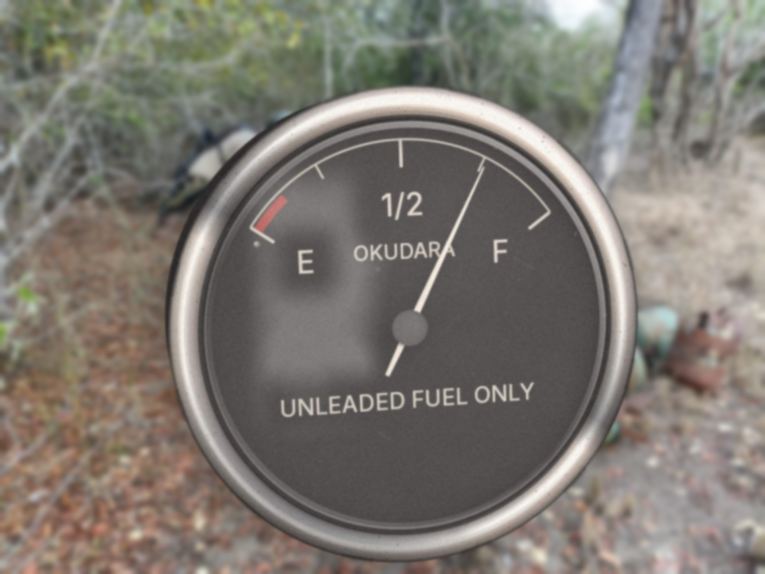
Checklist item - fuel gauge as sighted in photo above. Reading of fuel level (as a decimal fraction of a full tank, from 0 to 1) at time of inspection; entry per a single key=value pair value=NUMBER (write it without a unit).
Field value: value=0.75
